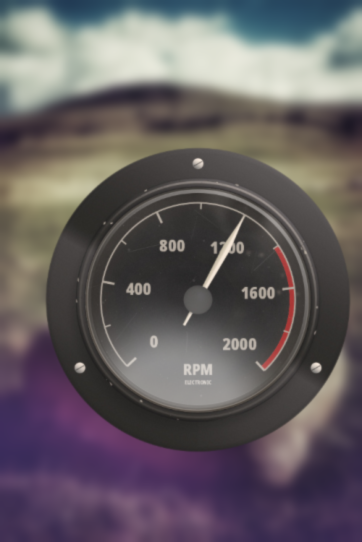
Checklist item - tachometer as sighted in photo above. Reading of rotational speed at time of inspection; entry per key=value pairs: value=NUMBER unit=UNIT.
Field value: value=1200 unit=rpm
